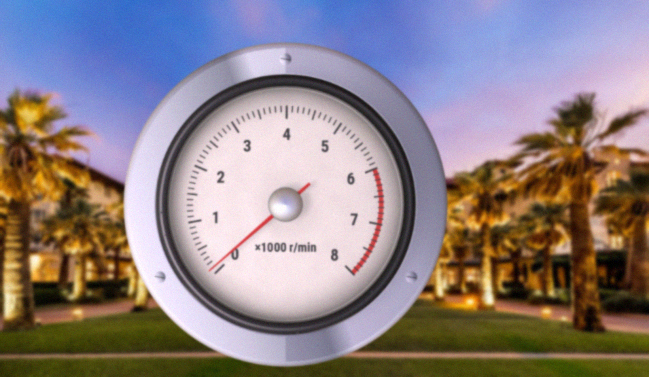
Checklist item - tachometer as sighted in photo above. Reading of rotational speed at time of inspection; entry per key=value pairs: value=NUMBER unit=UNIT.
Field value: value=100 unit=rpm
